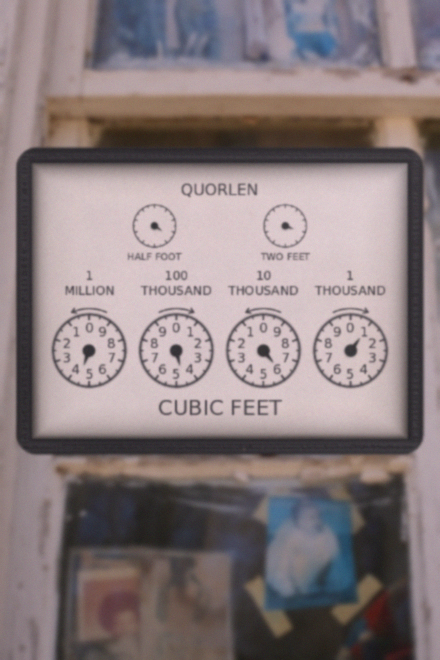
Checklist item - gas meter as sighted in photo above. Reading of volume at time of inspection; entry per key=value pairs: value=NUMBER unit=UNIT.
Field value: value=446100 unit=ft³
